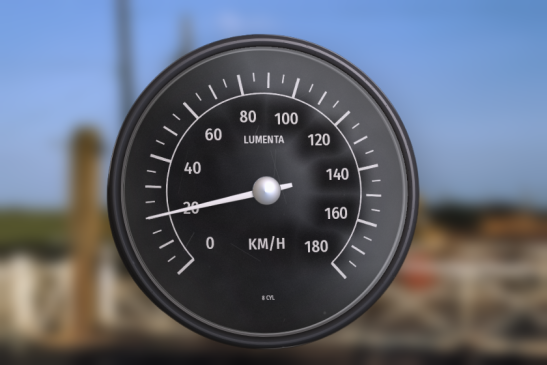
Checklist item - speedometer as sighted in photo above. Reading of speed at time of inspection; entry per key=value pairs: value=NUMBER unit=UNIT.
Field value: value=20 unit=km/h
